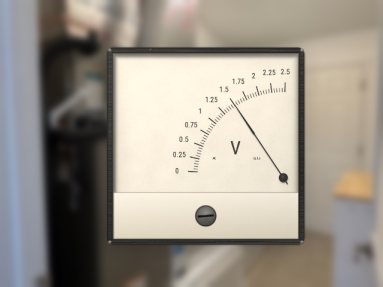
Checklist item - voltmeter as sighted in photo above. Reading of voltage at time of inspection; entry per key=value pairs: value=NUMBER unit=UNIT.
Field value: value=1.5 unit=V
